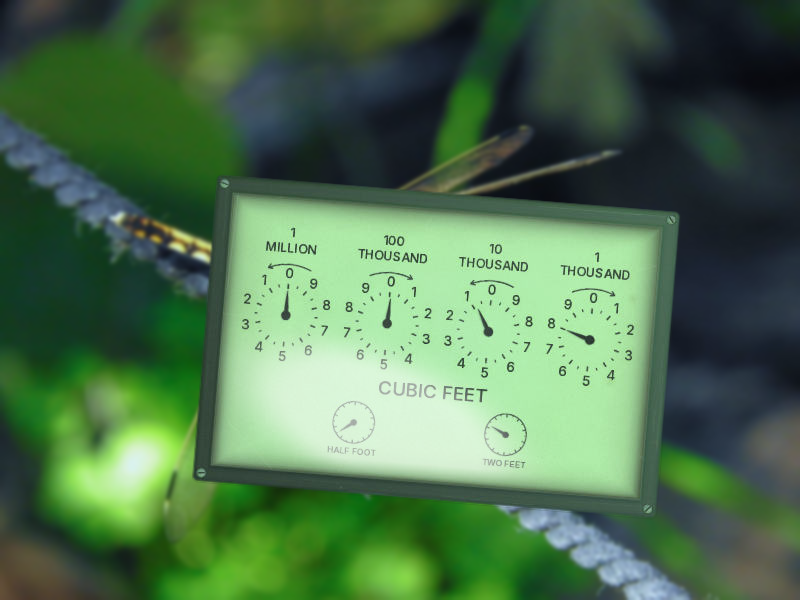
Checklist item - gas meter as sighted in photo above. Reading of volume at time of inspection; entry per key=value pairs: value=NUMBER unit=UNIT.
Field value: value=800 unit=ft³
